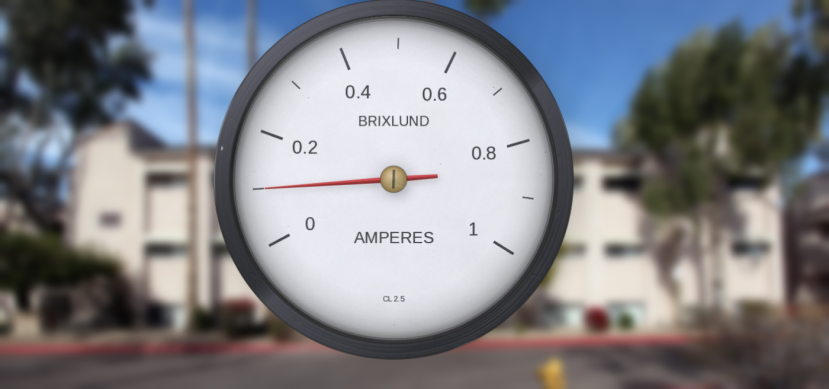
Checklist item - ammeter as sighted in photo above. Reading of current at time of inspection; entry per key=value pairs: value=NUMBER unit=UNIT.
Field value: value=0.1 unit=A
